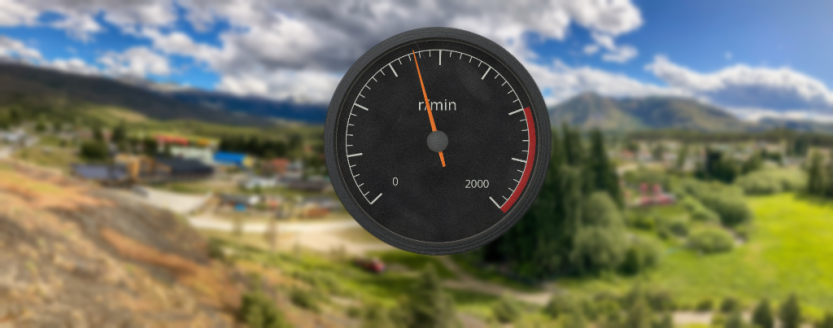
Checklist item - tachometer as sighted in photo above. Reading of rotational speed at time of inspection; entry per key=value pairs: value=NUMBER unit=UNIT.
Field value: value=875 unit=rpm
